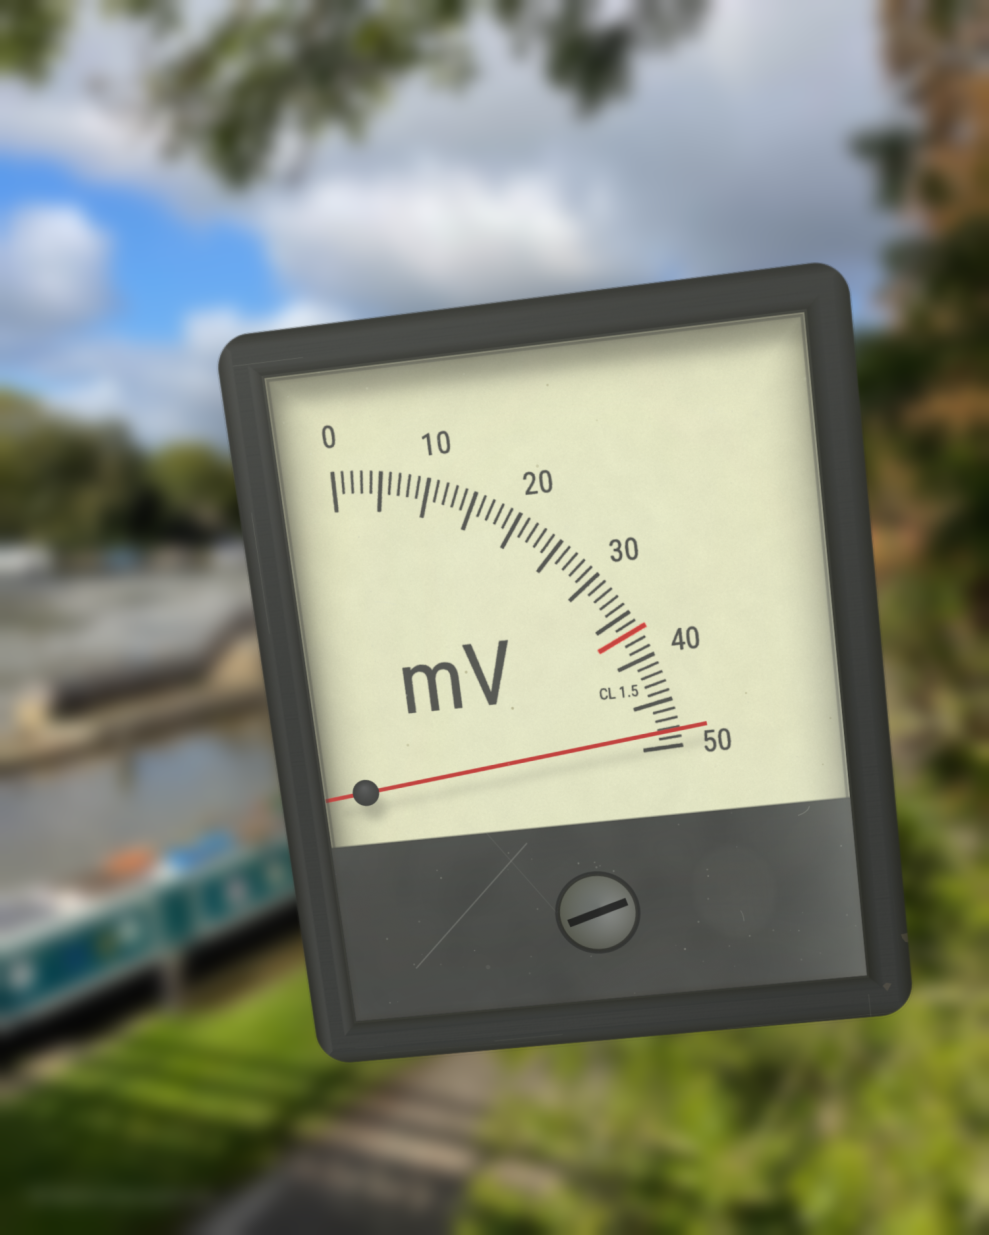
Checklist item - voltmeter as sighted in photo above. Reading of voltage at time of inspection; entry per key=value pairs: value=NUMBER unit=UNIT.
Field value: value=48 unit=mV
